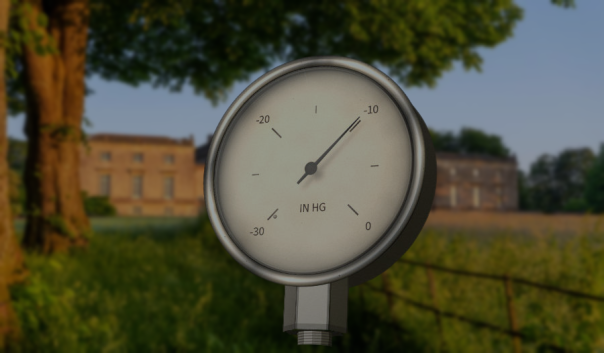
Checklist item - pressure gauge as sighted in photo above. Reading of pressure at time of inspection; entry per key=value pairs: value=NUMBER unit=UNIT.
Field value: value=-10 unit=inHg
